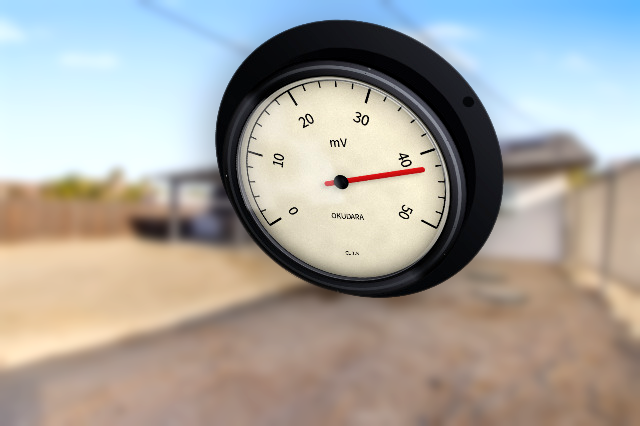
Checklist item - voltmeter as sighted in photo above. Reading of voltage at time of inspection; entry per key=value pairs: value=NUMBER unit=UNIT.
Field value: value=42 unit=mV
